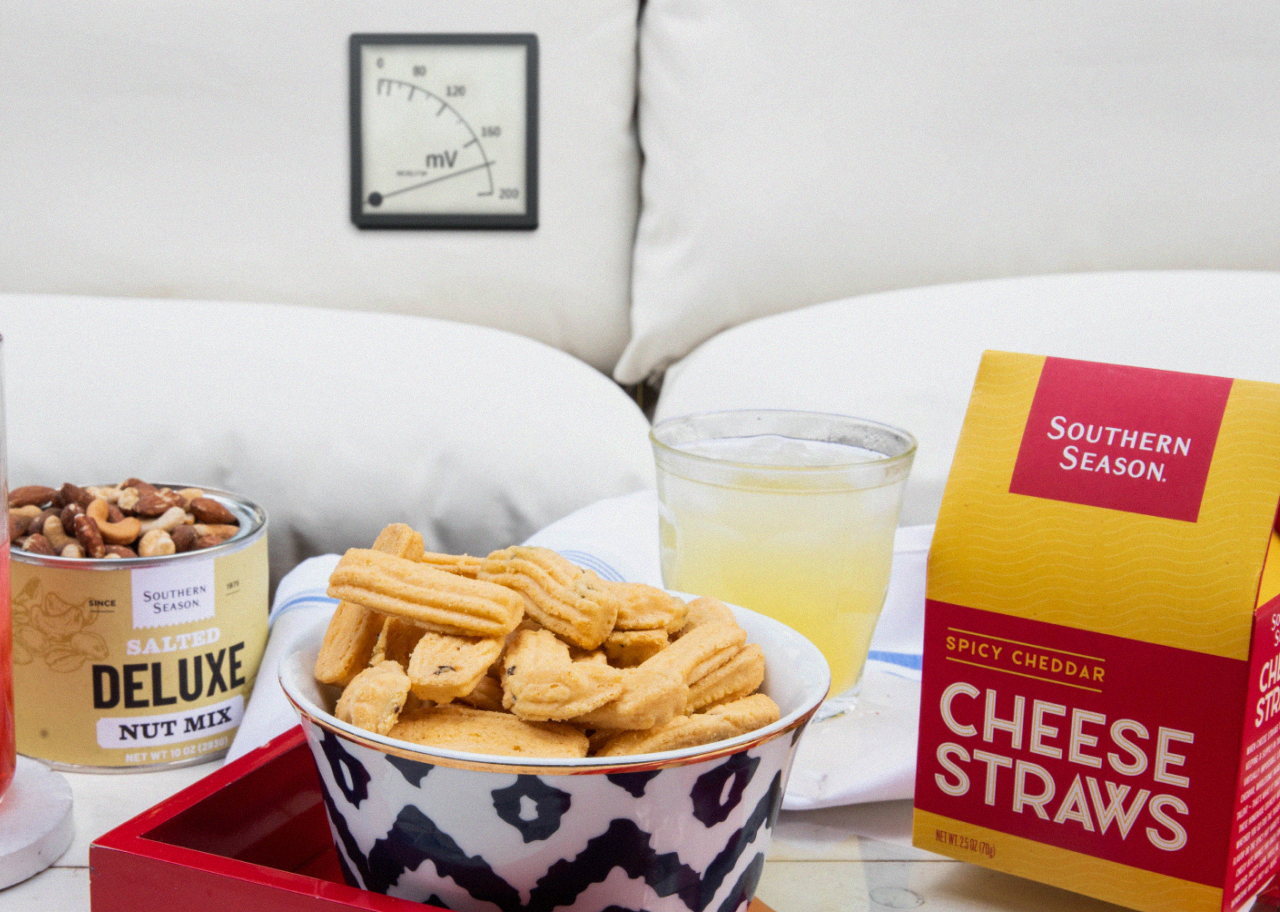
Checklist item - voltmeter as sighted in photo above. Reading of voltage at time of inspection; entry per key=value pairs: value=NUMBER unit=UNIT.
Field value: value=180 unit=mV
